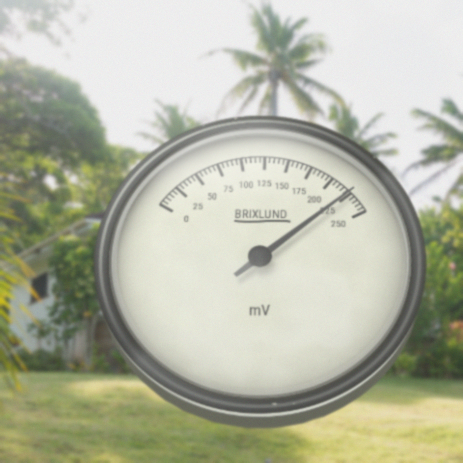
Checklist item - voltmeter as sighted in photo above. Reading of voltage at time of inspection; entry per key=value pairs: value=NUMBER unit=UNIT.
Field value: value=225 unit=mV
